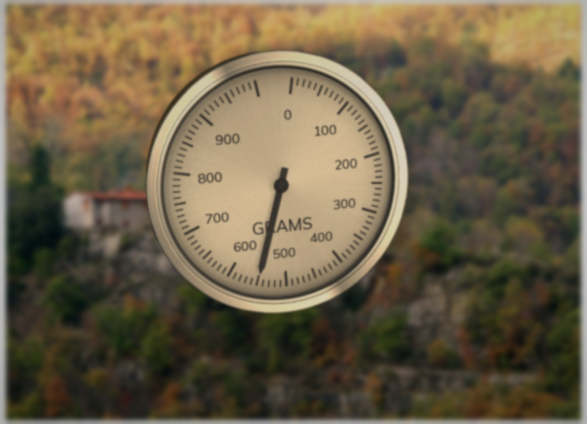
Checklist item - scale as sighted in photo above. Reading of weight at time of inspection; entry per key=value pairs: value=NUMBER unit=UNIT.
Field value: value=550 unit=g
